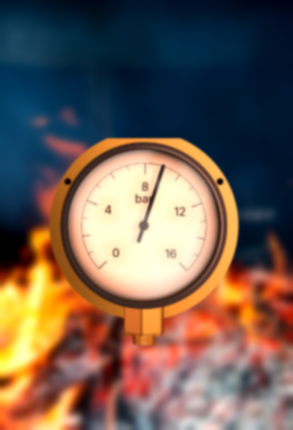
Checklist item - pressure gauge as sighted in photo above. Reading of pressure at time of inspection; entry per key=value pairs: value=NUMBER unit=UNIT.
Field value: value=9 unit=bar
